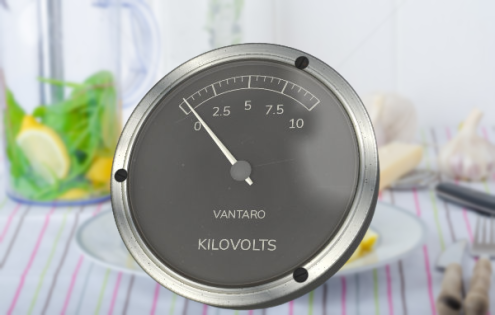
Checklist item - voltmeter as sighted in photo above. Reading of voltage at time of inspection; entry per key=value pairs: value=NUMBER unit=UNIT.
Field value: value=0.5 unit=kV
